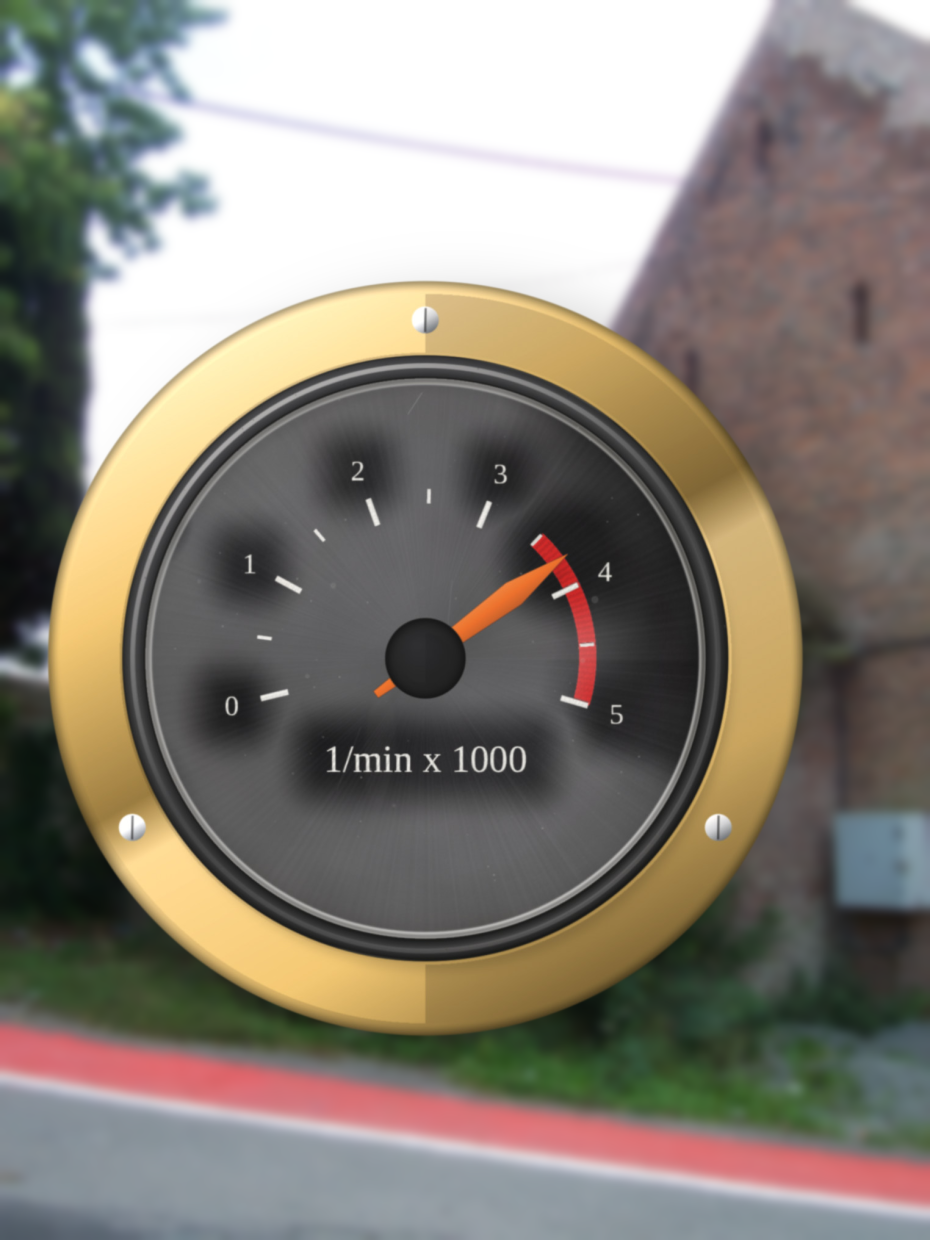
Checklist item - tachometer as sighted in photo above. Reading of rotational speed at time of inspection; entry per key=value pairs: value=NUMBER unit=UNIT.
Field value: value=3750 unit=rpm
